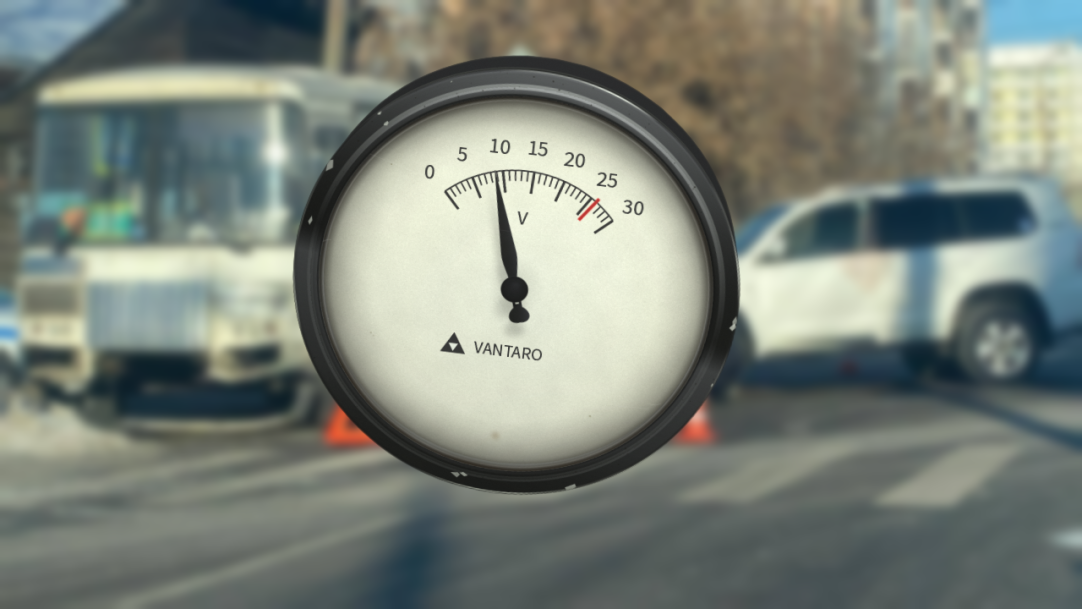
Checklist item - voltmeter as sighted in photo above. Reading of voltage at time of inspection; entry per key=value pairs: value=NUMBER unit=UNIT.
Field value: value=9 unit=V
